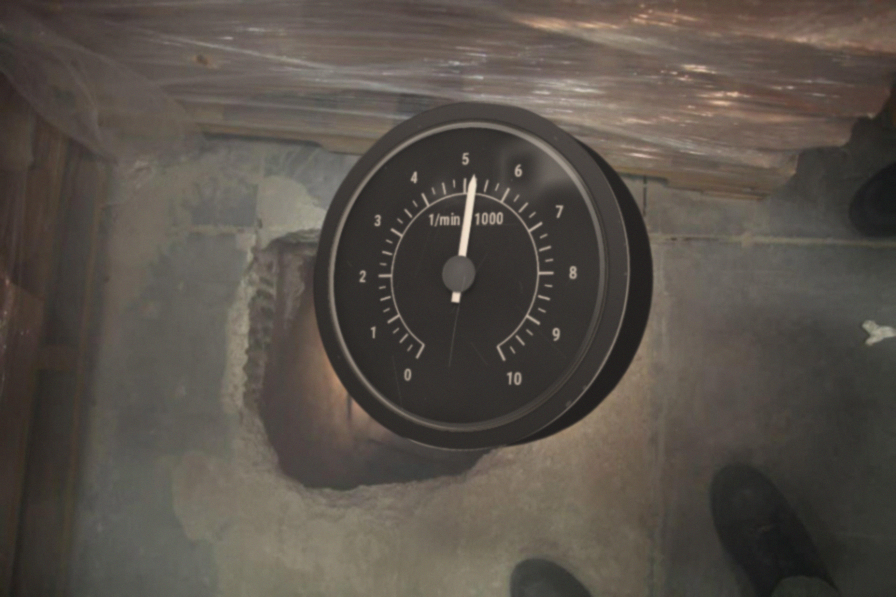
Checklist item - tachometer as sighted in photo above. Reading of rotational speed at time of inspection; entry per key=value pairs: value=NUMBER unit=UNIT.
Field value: value=5250 unit=rpm
